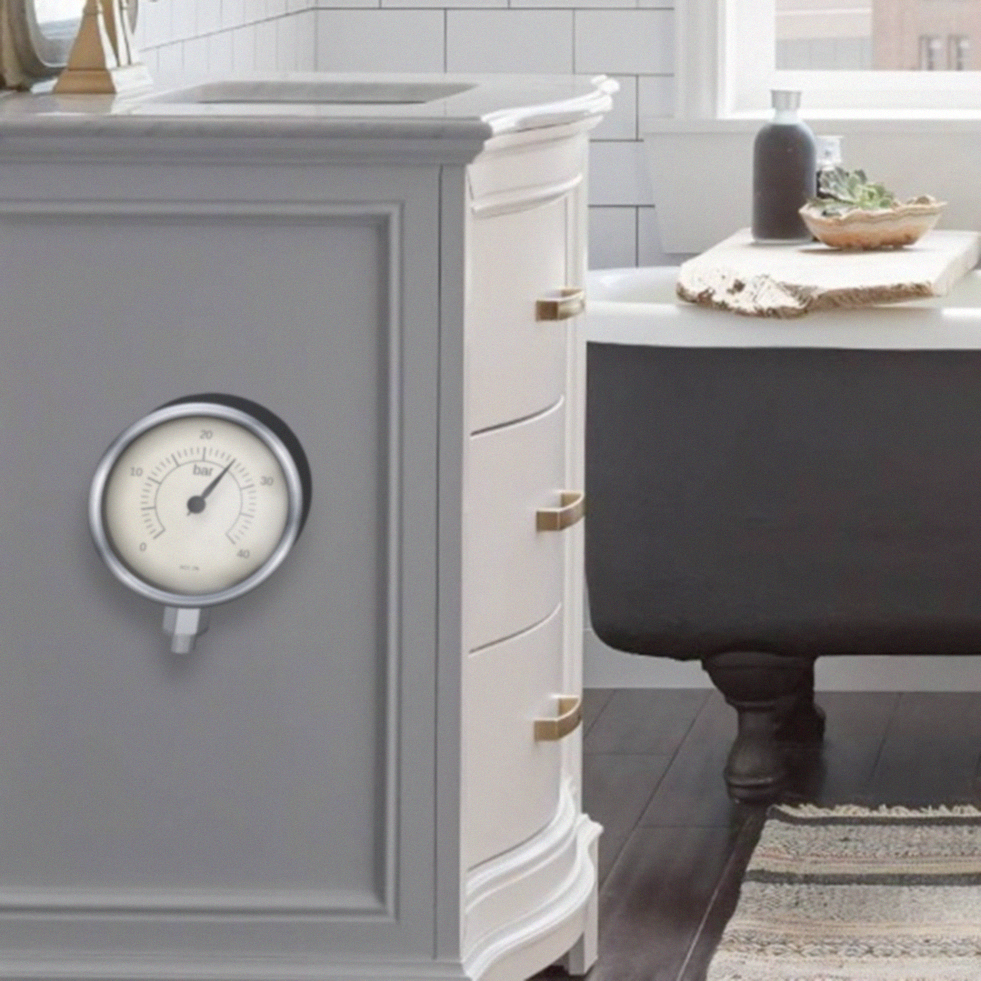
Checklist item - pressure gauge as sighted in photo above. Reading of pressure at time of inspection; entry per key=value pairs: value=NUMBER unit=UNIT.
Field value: value=25 unit=bar
